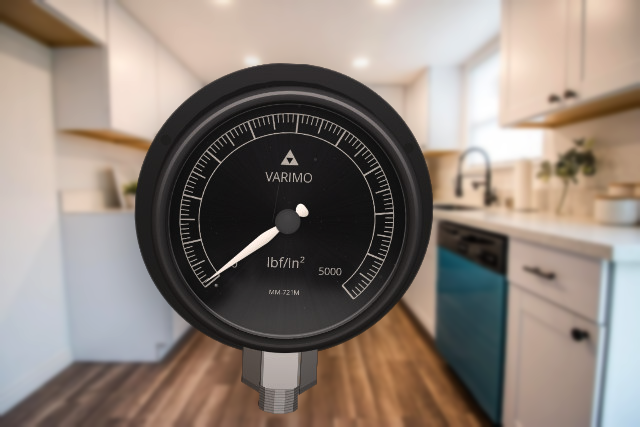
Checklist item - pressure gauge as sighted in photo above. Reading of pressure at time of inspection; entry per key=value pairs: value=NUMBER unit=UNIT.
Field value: value=50 unit=psi
